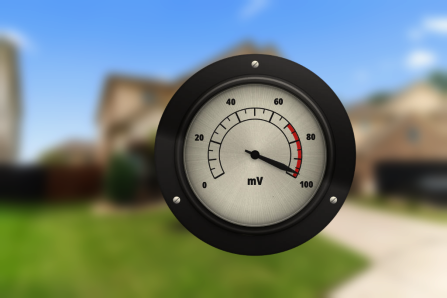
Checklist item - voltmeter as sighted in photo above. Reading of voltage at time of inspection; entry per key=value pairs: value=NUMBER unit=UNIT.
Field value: value=97.5 unit=mV
